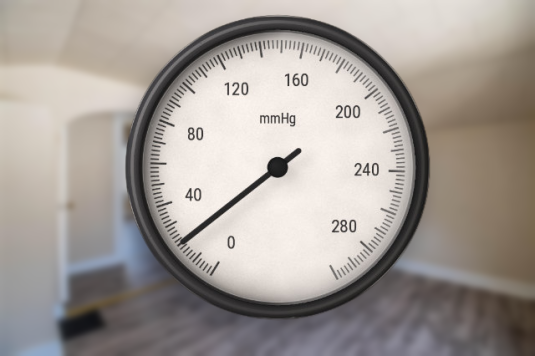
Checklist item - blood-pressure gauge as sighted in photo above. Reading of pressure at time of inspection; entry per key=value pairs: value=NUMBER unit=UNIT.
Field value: value=20 unit=mmHg
